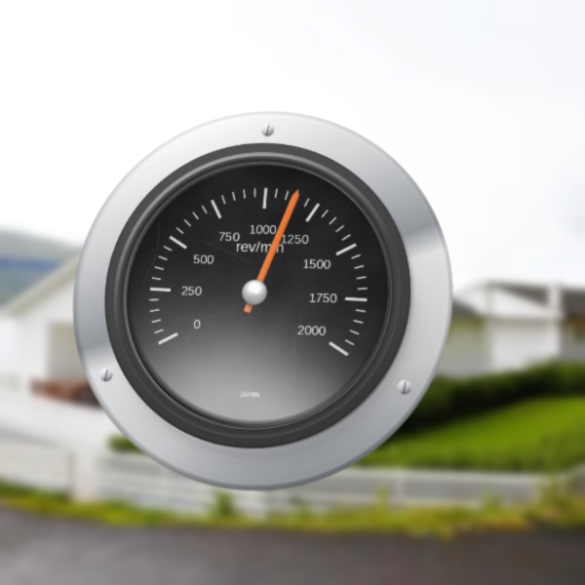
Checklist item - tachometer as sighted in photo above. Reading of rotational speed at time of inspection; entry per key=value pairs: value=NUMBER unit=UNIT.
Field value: value=1150 unit=rpm
